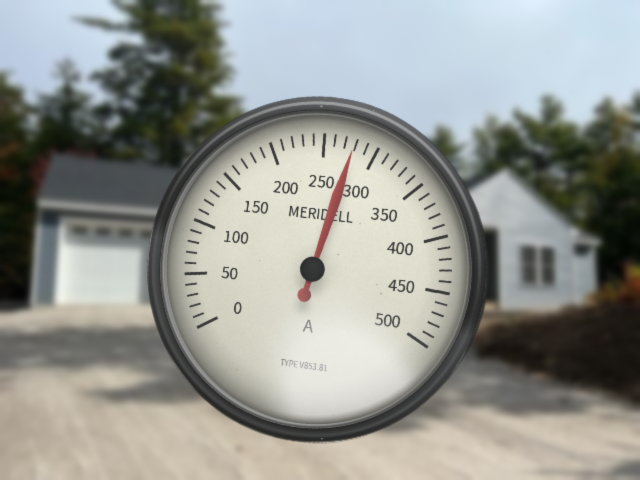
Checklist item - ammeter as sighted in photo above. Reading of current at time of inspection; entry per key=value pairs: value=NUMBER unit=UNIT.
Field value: value=280 unit=A
